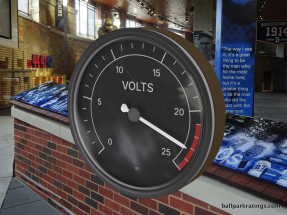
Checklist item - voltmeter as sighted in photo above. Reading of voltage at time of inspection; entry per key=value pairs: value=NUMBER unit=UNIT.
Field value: value=23 unit=V
